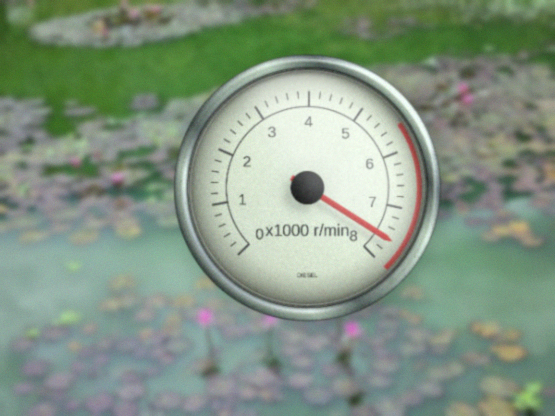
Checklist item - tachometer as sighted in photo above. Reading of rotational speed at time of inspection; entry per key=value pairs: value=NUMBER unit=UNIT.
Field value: value=7600 unit=rpm
